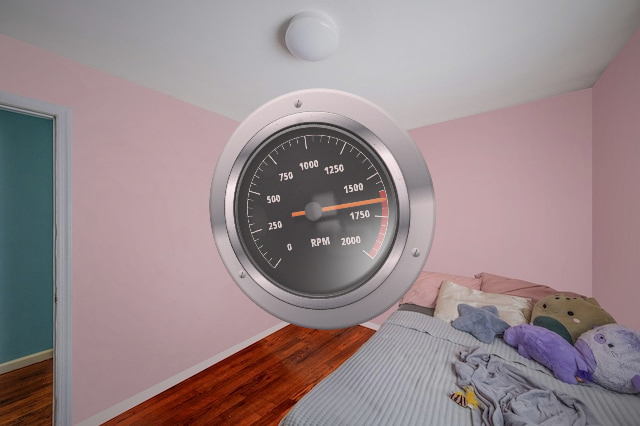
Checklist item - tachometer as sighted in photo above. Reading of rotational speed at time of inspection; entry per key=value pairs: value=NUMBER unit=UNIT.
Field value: value=1650 unit=rpm
